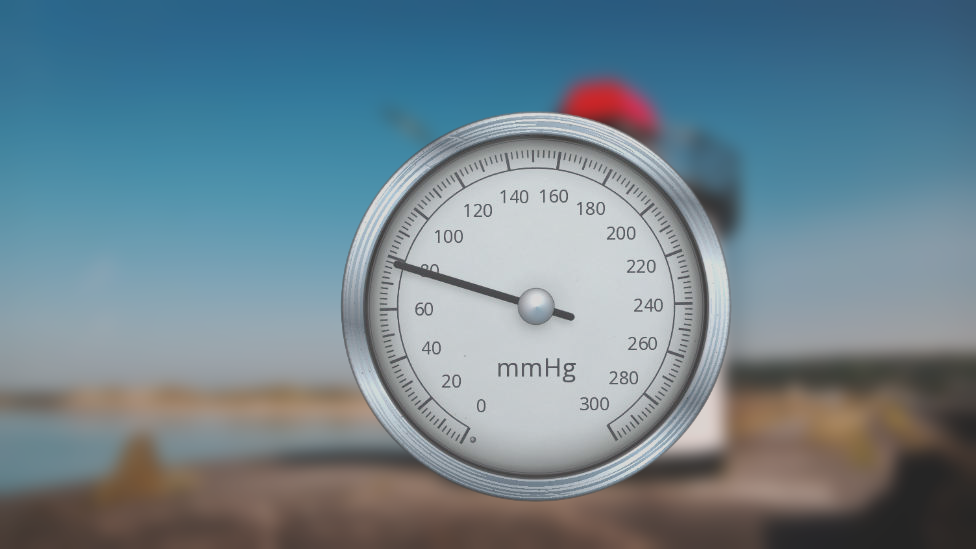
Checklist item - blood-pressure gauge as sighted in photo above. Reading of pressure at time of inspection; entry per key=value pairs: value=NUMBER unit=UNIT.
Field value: value=78 unit=mmHg
